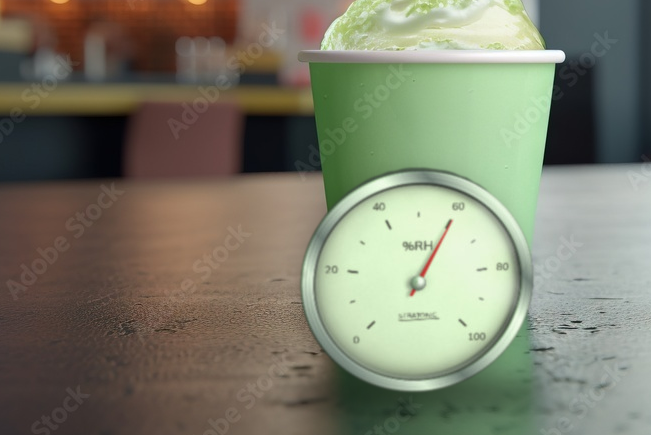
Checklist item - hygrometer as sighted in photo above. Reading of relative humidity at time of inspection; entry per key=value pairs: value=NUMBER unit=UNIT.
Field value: value=60 unit=%
